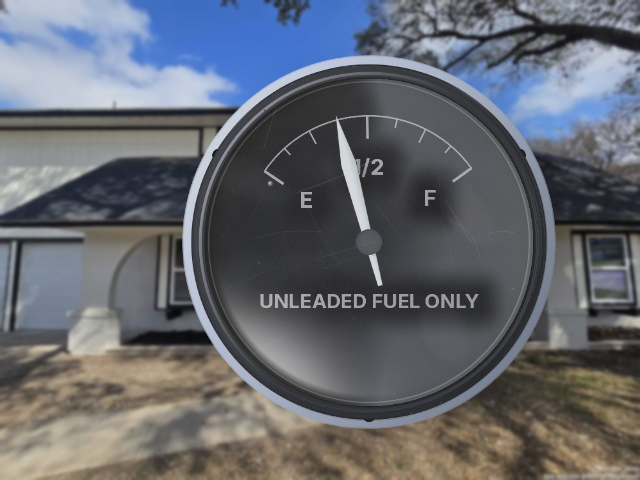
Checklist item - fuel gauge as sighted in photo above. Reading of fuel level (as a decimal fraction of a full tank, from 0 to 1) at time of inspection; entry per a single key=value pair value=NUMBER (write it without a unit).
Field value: value=0.375
